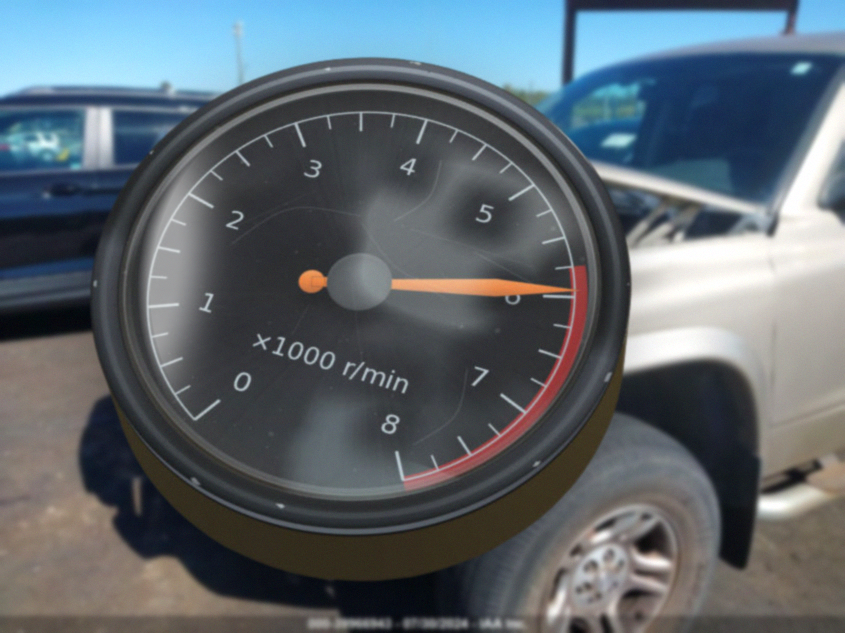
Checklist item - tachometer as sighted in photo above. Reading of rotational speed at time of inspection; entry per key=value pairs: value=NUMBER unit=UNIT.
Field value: value=6000 unit=rpm
